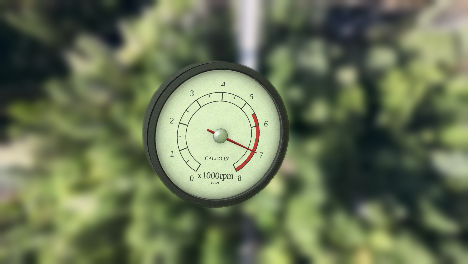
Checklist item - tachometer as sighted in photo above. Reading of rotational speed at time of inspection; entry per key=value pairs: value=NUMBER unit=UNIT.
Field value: value=7000 unit=rpm
